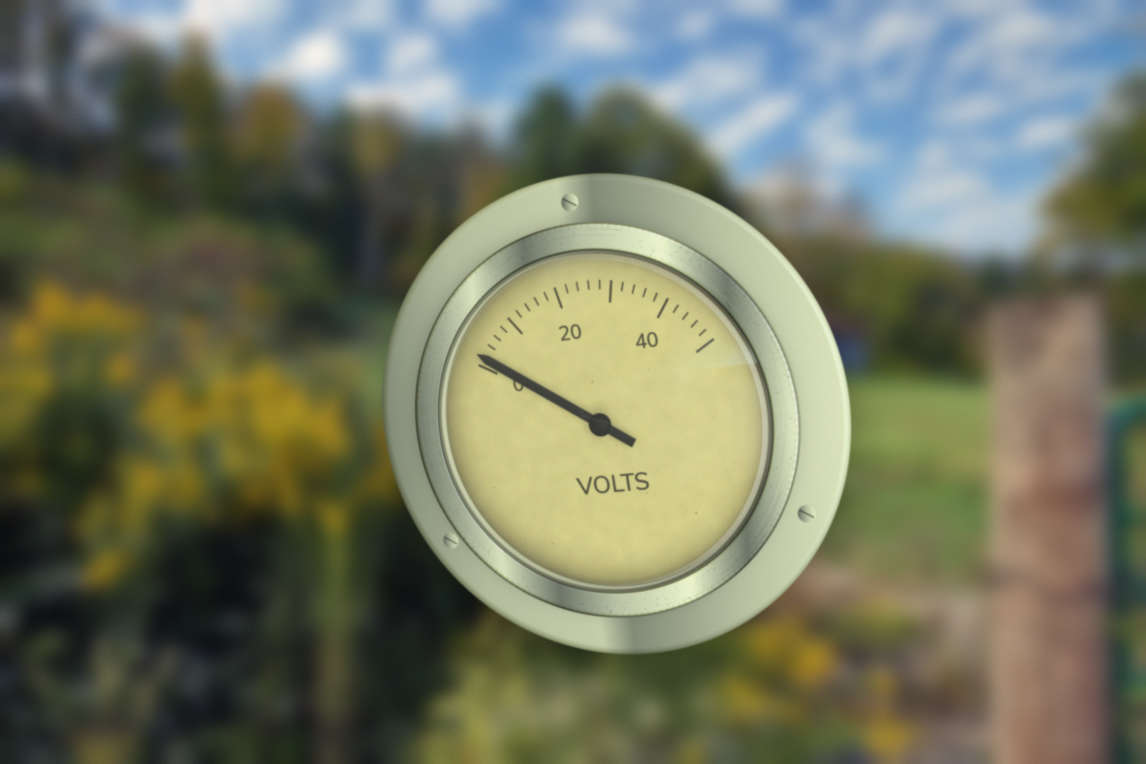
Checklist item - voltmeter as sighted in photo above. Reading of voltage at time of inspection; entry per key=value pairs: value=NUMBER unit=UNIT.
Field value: value=2 unit=V
